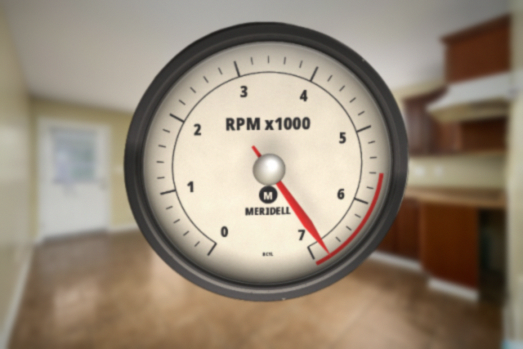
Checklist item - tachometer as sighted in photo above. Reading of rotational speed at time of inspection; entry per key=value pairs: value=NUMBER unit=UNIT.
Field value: value=6800 unit=rpm
